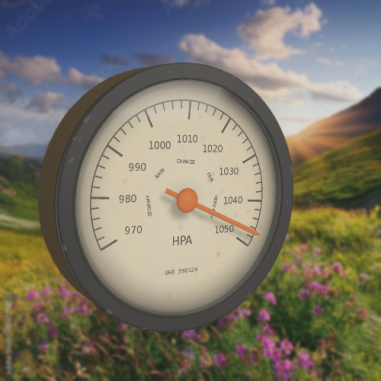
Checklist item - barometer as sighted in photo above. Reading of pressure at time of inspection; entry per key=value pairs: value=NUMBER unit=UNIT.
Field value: value=1047 unit=hPa
